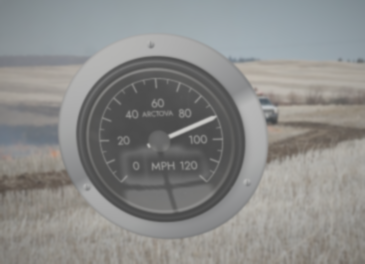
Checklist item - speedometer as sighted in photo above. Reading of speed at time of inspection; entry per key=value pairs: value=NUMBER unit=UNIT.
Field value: value=90 unit=mph
